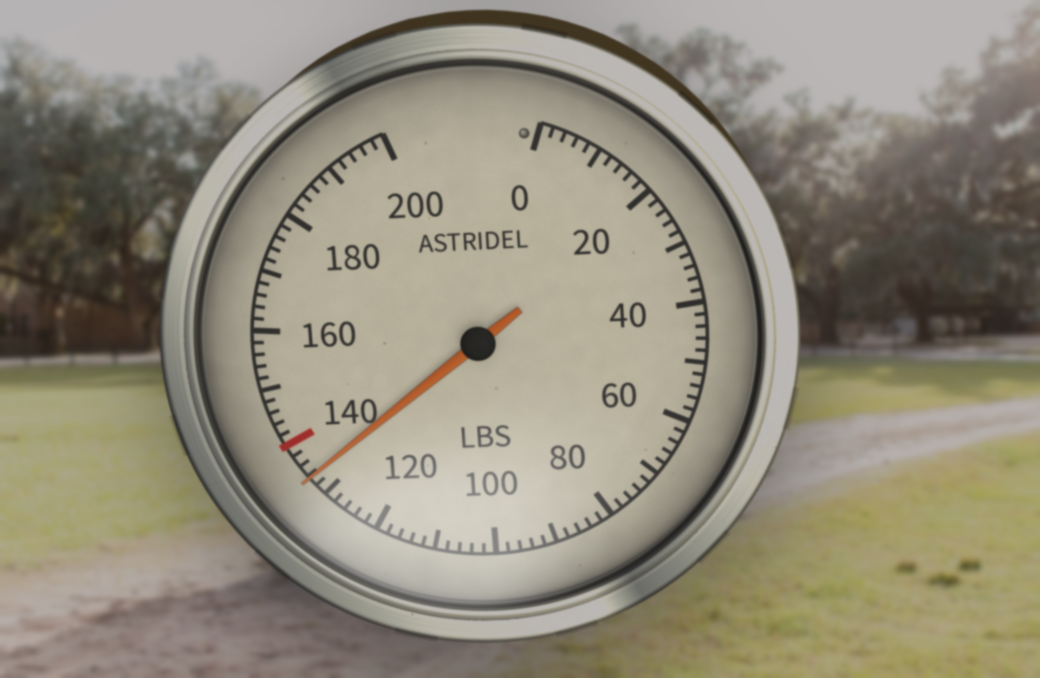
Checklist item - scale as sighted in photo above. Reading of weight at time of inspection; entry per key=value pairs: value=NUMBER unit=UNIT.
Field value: value=134 unit=lb
